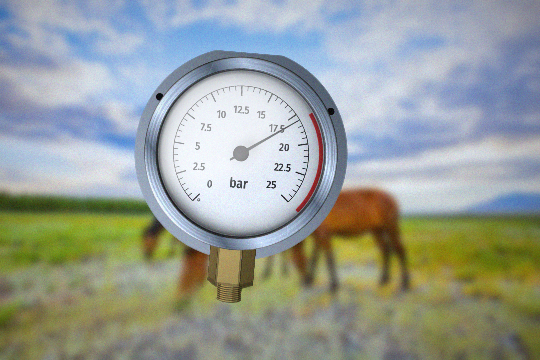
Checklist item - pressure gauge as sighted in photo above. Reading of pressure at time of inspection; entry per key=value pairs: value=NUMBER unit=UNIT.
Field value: value=18 unit=bar
